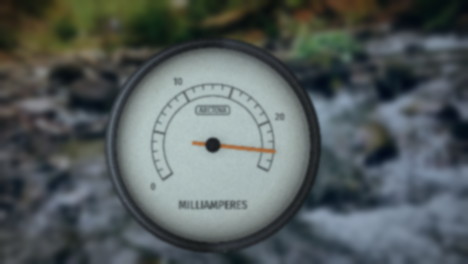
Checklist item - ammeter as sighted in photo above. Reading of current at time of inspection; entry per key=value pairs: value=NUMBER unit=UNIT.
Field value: value=23 unit=mA
